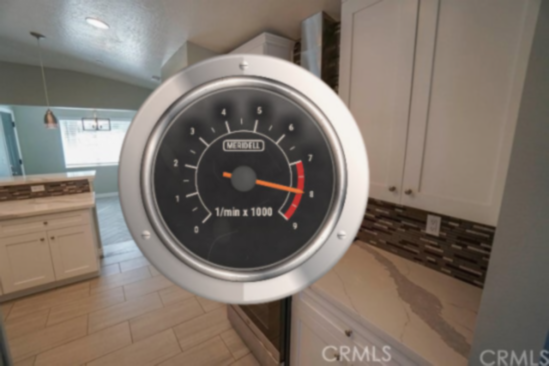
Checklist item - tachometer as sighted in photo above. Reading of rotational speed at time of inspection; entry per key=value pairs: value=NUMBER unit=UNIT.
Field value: value=8000 unit=rpm
